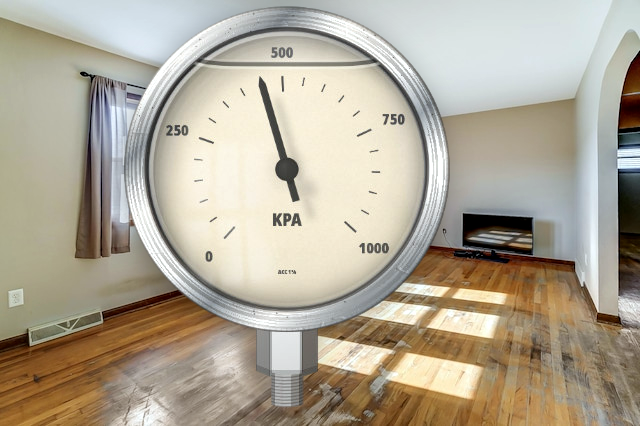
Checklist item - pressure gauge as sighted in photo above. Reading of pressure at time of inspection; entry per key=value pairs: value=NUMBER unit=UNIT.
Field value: value=450 unit=kPa
